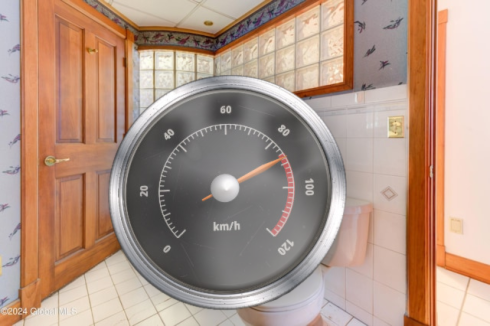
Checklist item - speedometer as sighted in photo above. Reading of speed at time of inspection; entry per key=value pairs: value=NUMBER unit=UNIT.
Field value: value=88 unit=km/h
